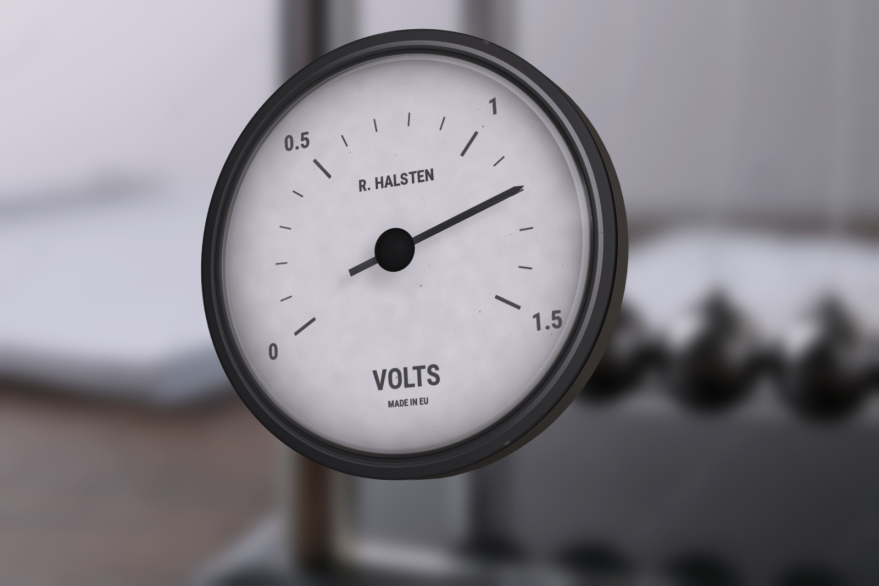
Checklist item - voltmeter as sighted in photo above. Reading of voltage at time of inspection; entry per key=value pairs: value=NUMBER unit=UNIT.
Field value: value=1.2 unit=V
